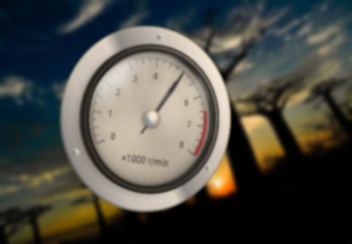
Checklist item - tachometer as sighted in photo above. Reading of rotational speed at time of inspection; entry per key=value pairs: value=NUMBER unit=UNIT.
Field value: value=5000 unit=rpm
